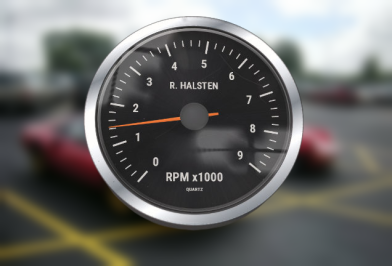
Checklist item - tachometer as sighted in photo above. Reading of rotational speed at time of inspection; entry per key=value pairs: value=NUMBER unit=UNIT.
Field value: value=1400 unit=rpm
